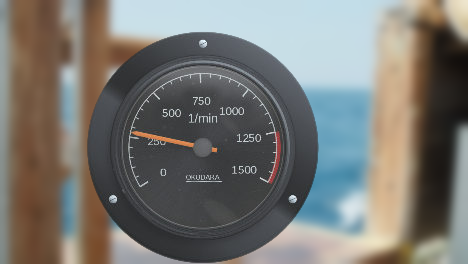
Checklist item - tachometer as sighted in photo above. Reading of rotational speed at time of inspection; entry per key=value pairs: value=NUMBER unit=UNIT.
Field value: value=275 unit=rpm
